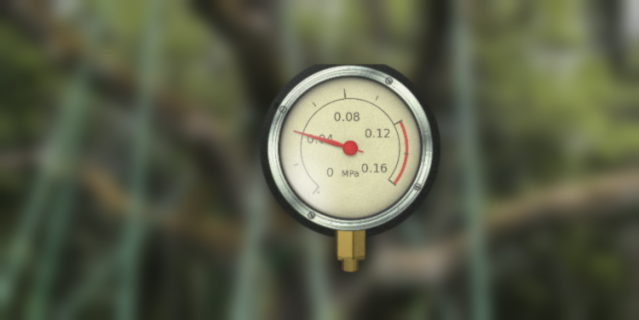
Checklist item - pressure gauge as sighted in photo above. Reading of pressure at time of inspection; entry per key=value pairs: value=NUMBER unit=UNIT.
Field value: value=0.04 unit=MPa
